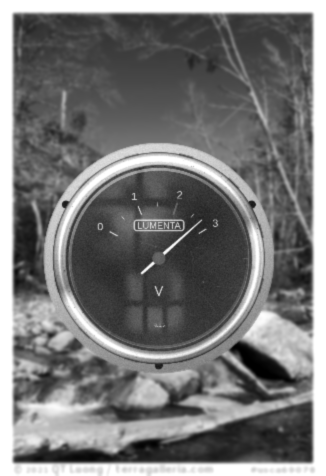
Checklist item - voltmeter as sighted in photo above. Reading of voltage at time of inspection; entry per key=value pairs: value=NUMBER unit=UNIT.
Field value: value=2.75 unit=V
